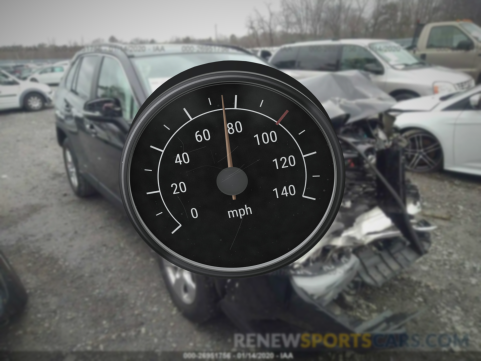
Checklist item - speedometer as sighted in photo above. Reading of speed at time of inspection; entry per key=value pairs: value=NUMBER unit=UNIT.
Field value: value=75 unit=mph
